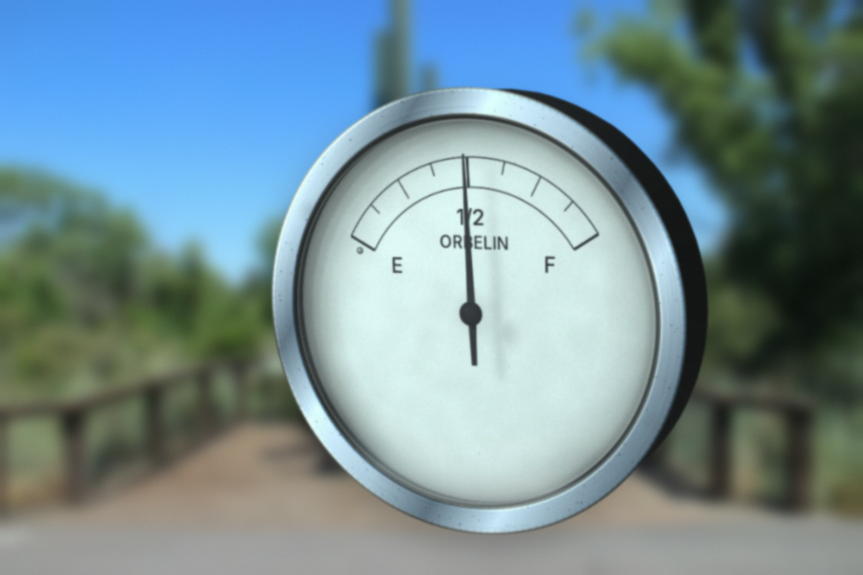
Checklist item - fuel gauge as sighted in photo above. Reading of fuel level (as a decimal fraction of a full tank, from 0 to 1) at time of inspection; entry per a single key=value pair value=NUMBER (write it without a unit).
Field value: value=0.5
